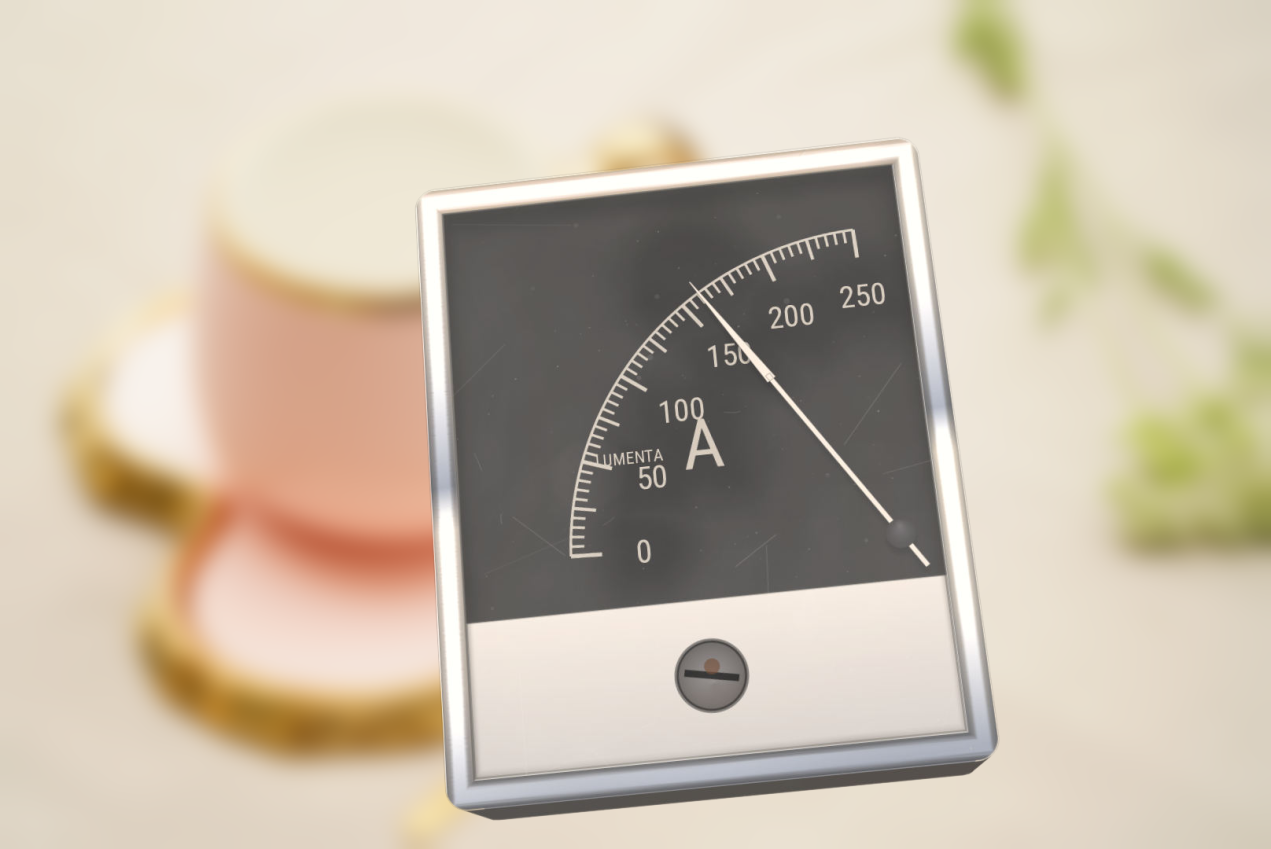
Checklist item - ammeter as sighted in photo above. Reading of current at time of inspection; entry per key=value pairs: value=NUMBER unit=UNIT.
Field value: value=160 unit=A
